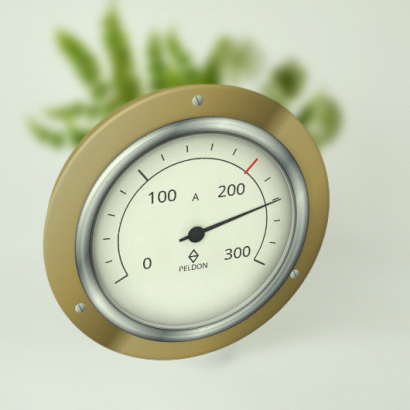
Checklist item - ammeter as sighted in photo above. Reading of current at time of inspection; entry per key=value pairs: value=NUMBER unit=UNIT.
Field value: value=240 unit=A
